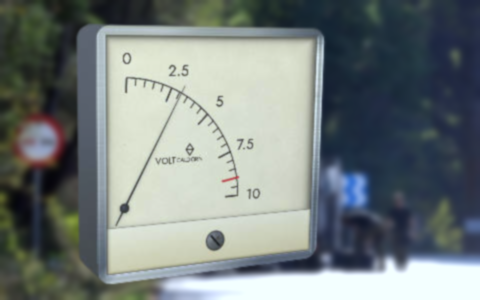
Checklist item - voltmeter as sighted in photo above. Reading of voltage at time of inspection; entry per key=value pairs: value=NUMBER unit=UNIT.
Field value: value=3 unit=V
